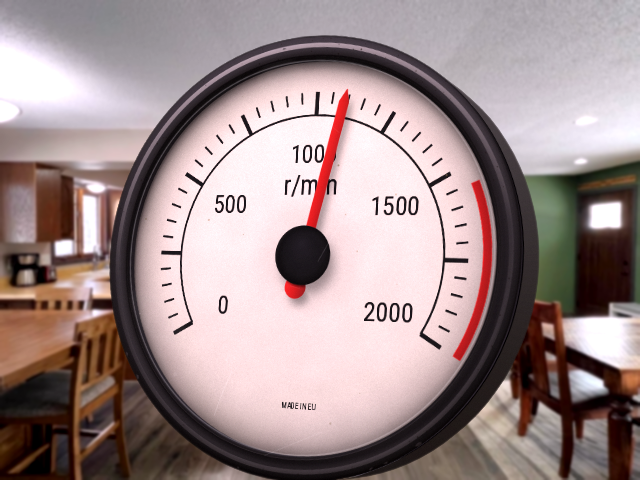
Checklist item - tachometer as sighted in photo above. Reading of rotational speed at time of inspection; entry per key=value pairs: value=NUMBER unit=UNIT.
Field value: value=1100 unit=rpm
